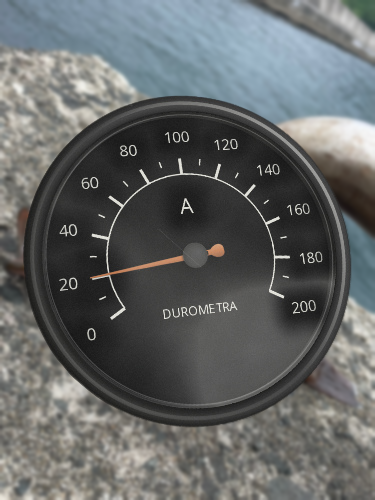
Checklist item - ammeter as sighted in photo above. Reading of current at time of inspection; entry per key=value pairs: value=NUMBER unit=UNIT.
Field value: value=20 unit=A
